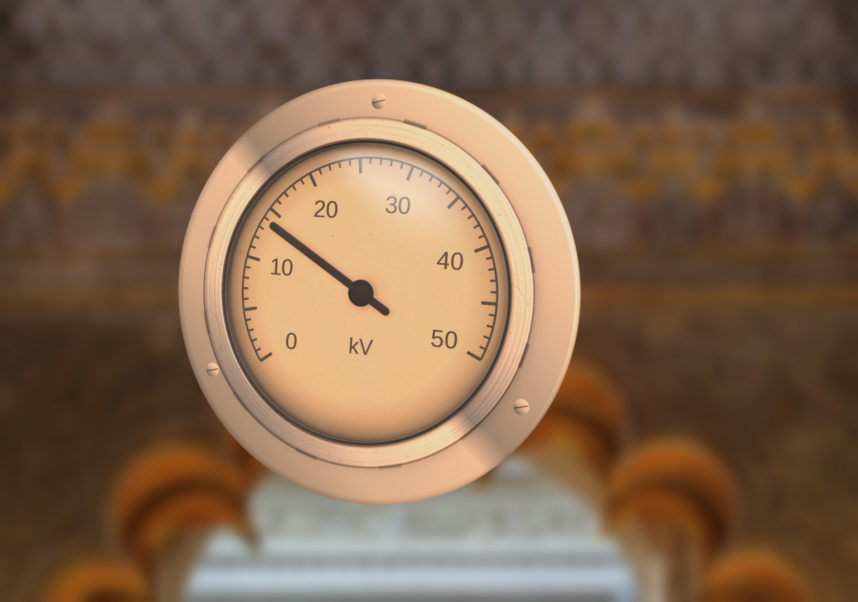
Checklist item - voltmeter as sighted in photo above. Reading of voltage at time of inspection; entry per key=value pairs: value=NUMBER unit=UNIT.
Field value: value=14 unit=kV
